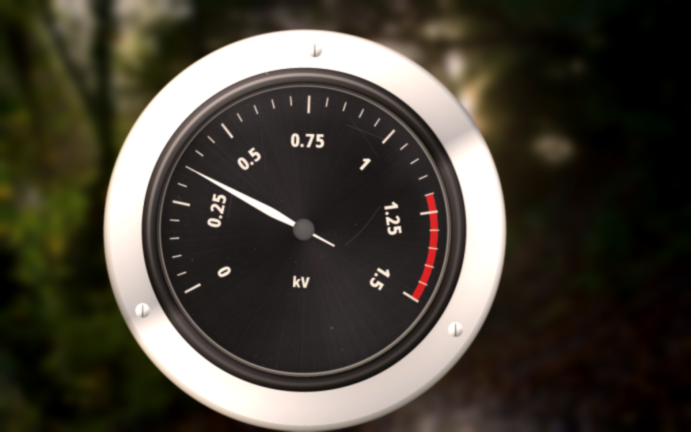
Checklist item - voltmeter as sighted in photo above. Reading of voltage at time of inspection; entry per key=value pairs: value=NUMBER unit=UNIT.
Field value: value=0.35 unit=kV
